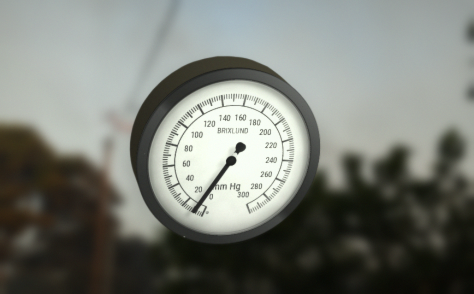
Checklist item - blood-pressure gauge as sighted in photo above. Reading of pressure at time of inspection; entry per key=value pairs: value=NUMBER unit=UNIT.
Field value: value=10 unit=mmHg
